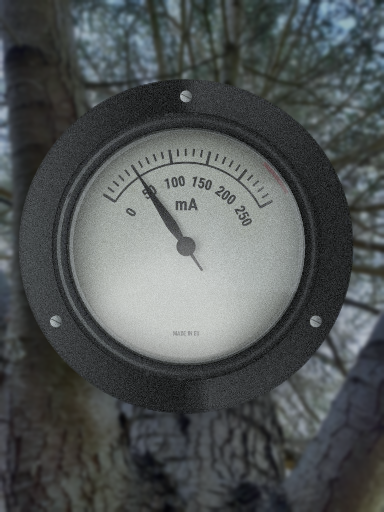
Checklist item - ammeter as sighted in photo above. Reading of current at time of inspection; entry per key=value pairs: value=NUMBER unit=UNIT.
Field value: value=50 unit=mA
